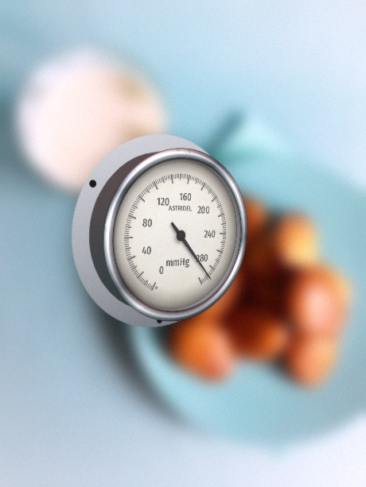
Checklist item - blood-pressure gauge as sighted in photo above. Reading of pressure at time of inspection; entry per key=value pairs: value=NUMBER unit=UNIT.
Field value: value=290 unit=mmHg
